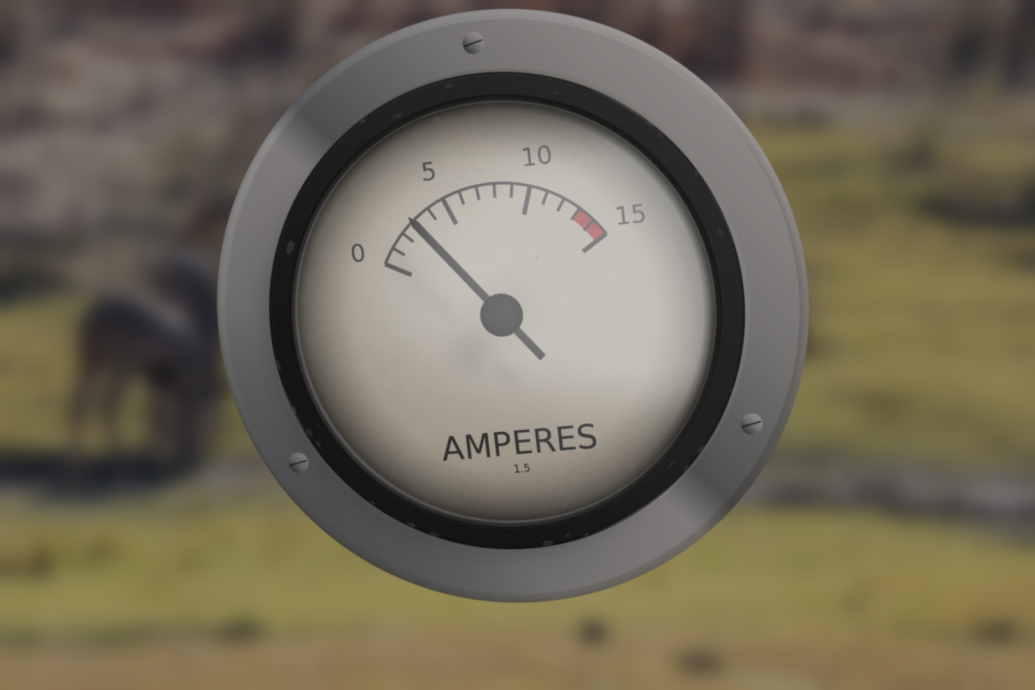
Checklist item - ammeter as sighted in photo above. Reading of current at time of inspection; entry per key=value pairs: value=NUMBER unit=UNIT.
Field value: value=3 unit=A
